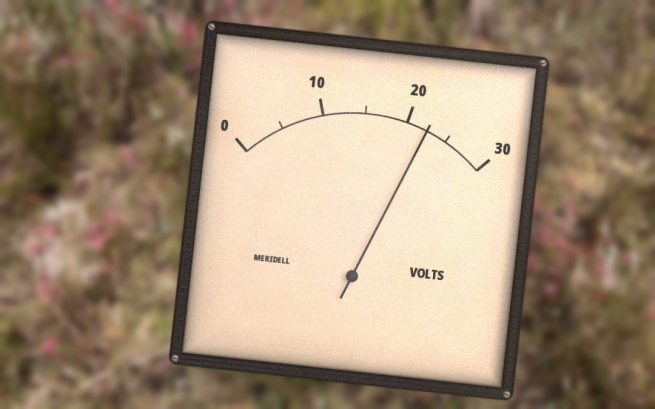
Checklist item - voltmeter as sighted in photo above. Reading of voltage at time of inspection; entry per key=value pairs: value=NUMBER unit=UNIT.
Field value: value=22.5 unit=V
